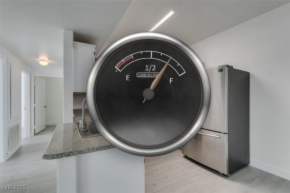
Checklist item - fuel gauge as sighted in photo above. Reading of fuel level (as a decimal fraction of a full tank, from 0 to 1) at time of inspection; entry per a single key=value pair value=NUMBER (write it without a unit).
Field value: value=0.75
